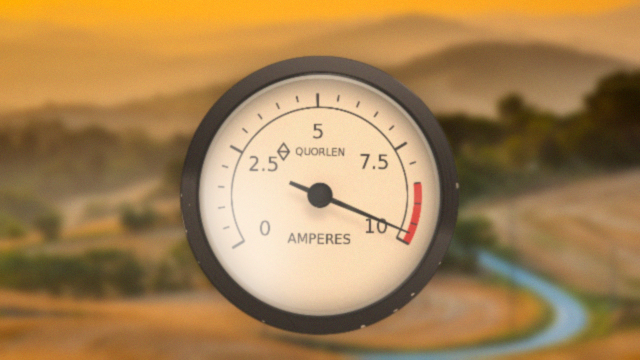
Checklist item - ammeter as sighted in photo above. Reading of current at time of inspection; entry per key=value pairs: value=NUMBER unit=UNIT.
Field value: value=9.75 unit=A
